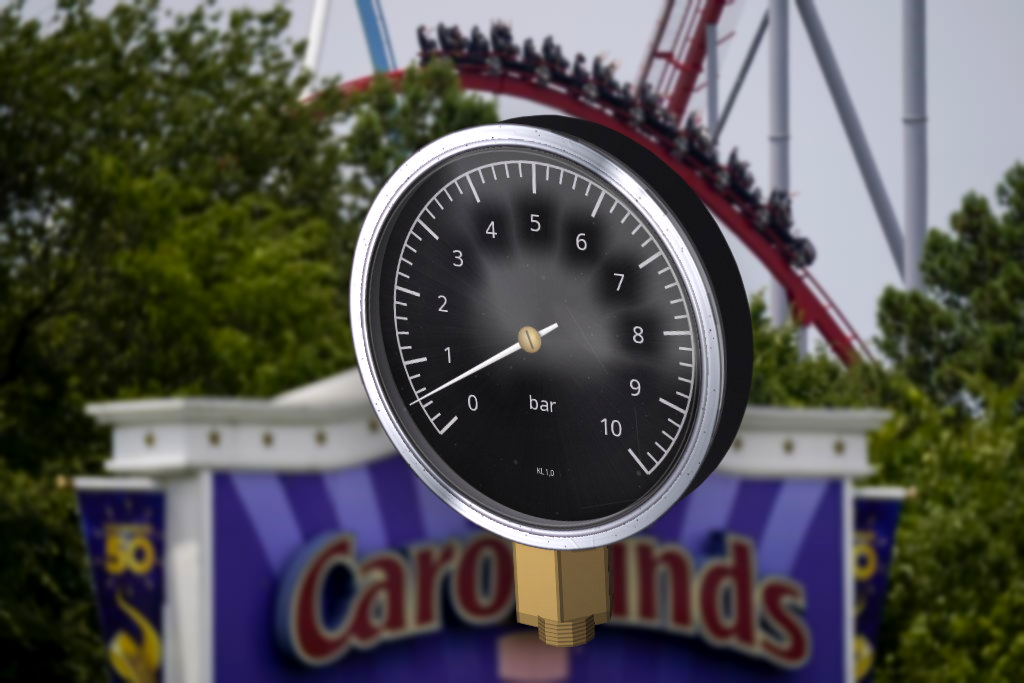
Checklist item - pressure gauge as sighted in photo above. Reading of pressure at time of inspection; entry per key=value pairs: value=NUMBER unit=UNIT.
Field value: value=0.5 unit=bar
